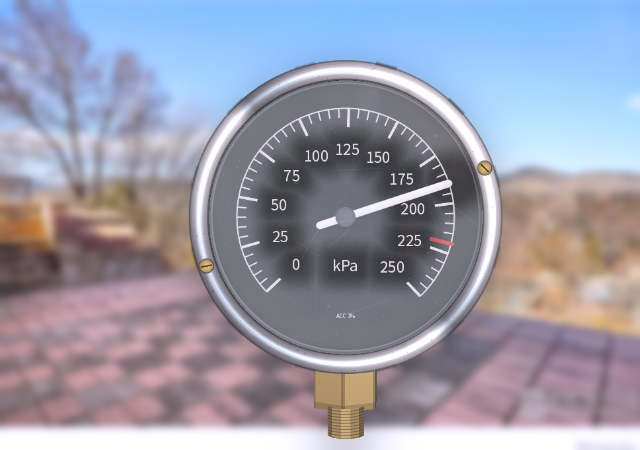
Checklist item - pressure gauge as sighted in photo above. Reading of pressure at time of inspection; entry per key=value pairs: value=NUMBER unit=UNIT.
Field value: value=190 unit=kPa
